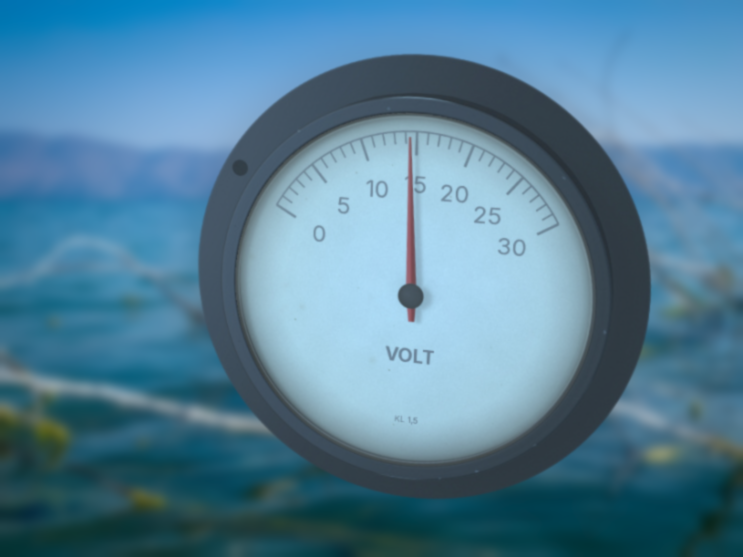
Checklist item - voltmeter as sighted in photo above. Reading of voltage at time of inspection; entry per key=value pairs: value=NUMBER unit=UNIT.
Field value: value=14.5 unit=V
